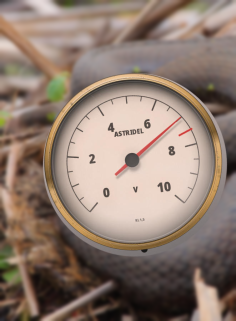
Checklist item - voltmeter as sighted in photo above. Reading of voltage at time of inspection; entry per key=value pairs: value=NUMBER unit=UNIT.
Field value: value=7 unit=V
